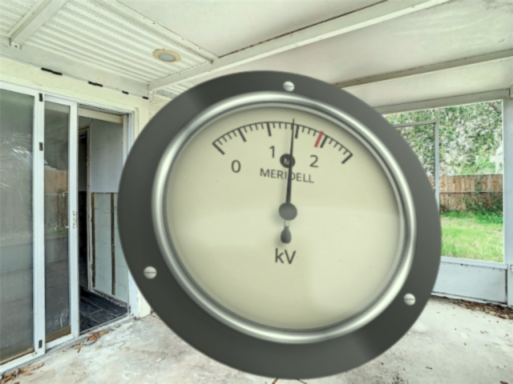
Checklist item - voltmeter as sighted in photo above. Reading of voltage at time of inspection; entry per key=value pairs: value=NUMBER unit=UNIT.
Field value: value=1.4 unit=kV
